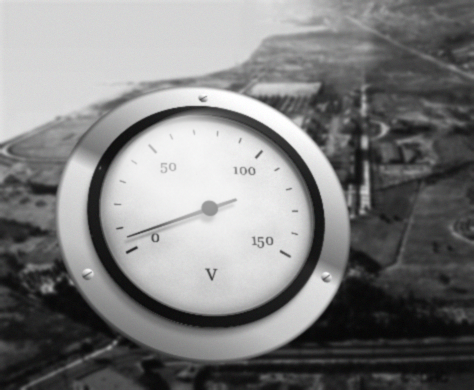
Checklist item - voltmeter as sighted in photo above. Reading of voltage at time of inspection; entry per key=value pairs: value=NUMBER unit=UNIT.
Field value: value=5 unit=V
